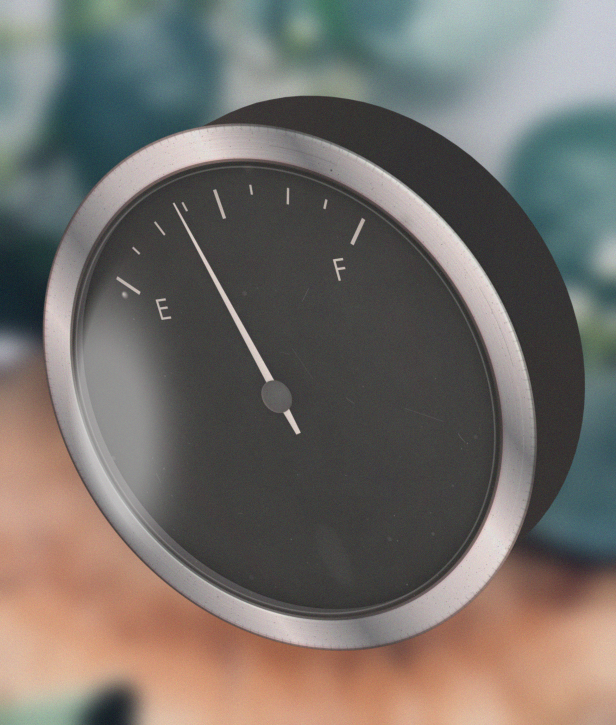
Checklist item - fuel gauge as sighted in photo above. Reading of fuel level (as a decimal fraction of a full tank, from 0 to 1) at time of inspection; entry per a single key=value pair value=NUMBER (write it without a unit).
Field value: value=0.375
